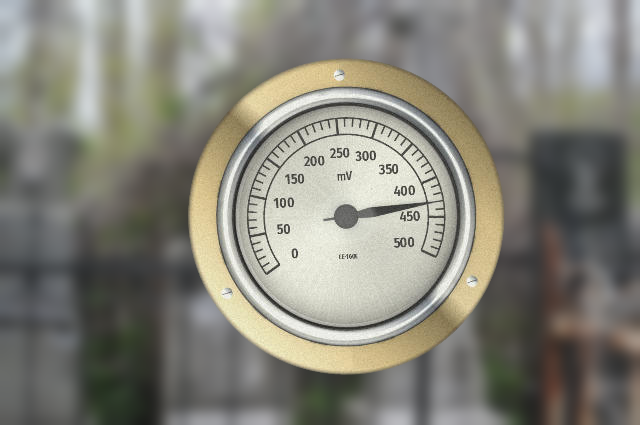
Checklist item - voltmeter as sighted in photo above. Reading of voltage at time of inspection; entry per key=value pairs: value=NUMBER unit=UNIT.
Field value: value=430 unit=mV
